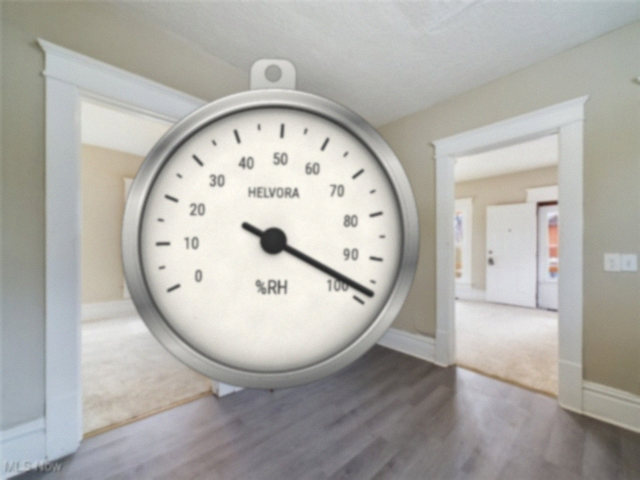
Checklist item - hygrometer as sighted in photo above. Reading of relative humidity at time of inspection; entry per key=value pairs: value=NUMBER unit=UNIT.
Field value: value=97.5 unit=%
